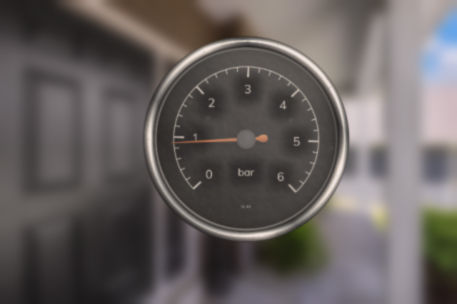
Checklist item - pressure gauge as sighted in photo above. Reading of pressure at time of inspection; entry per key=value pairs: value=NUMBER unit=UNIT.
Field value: value=0.9 unit=bar
